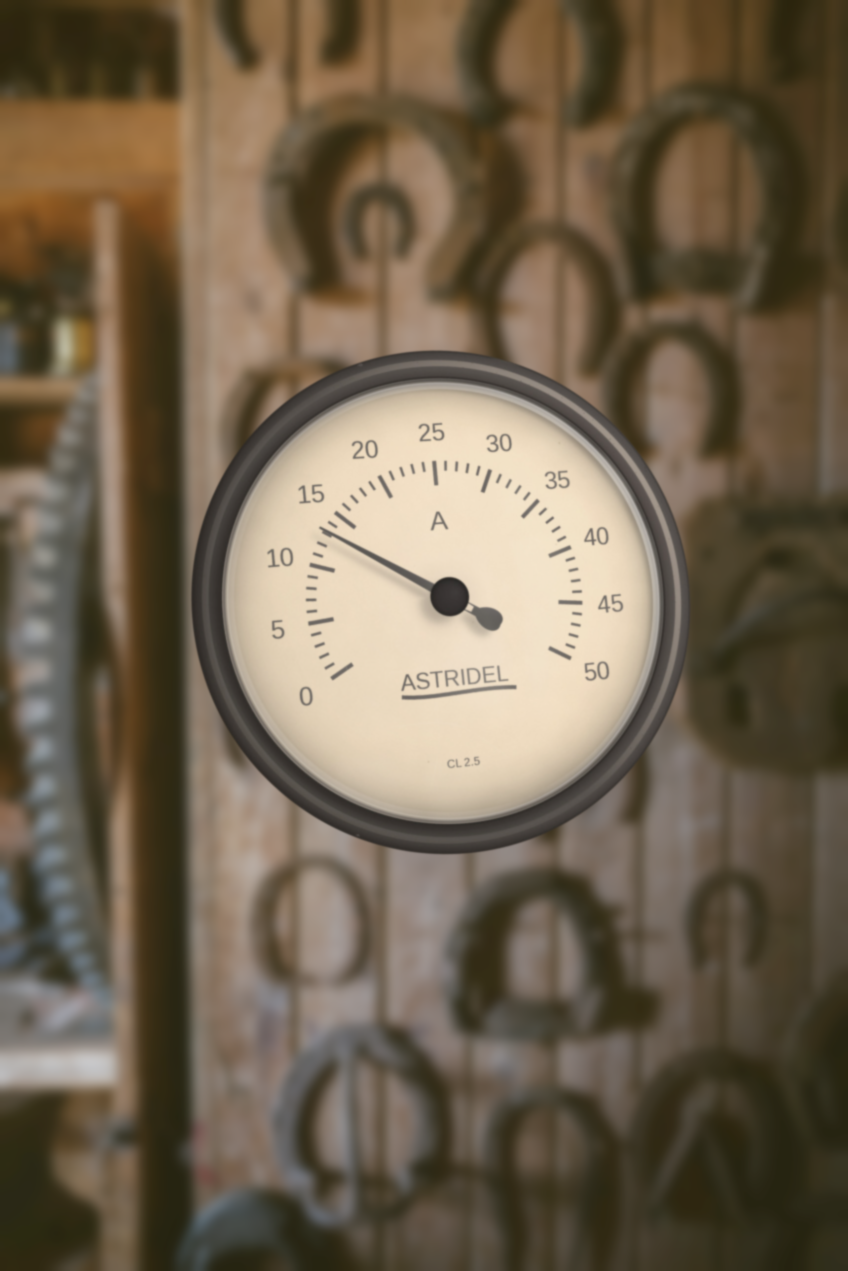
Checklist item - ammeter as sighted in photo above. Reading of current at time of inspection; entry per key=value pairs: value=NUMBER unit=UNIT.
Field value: value=13 unit=A
